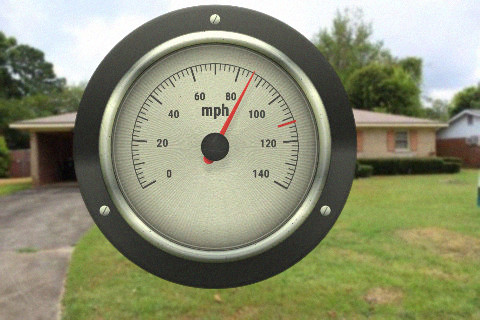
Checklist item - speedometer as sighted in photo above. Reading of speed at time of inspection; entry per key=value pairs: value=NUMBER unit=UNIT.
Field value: value=86 unit=mph
